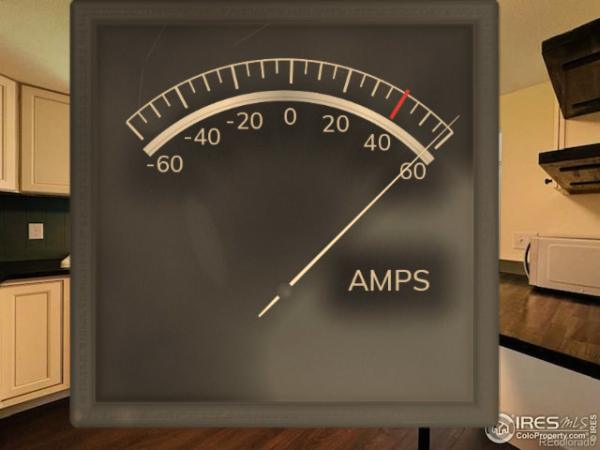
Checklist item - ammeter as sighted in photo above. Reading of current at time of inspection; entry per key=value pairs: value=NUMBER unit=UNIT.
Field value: value=57.5 unit=A
